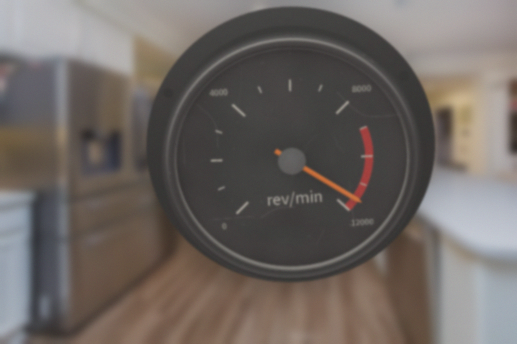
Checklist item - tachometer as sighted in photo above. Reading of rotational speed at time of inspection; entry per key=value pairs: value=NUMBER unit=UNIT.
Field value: value=11500 unit=rpm
